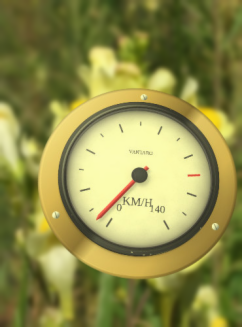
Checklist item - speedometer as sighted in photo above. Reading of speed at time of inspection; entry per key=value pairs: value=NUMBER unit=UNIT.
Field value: value=5 unit=km/h
